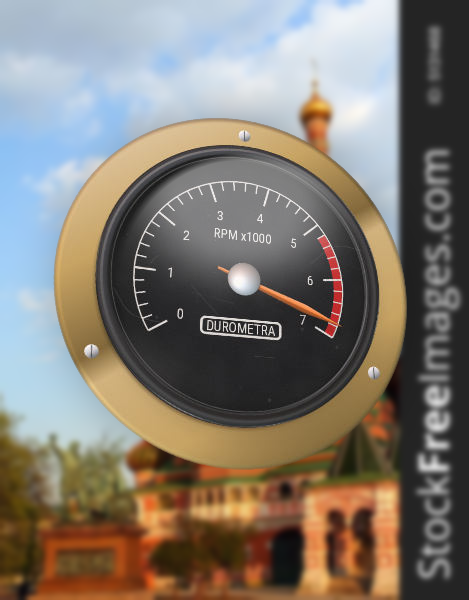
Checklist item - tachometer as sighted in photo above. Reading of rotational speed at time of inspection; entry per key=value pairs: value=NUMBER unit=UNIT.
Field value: value=6800 unit=rpm
